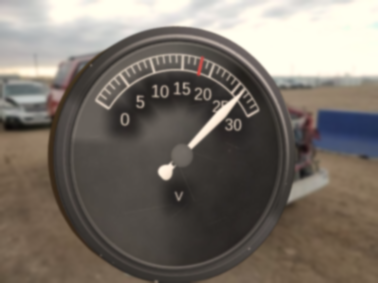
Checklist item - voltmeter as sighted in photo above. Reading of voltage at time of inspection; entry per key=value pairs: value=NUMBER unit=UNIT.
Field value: value=26 unit=V
